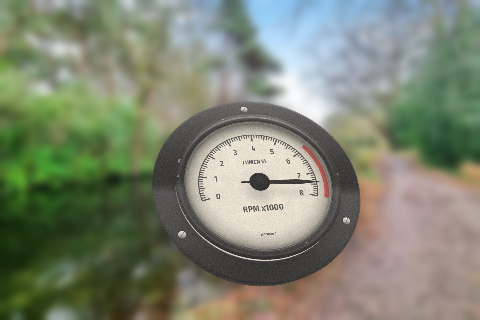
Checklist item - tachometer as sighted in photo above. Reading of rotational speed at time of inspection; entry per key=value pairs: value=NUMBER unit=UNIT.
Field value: value=7500 unit=rpm
